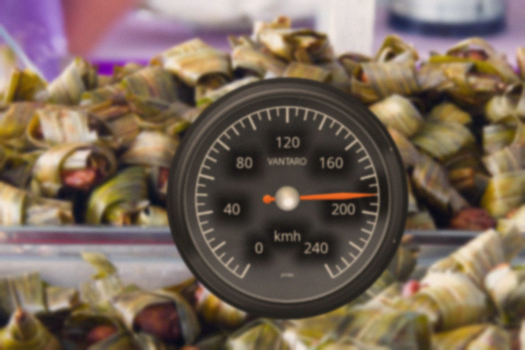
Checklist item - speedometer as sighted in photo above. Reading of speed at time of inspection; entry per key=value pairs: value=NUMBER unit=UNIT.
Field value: value=190 unit=km/h
